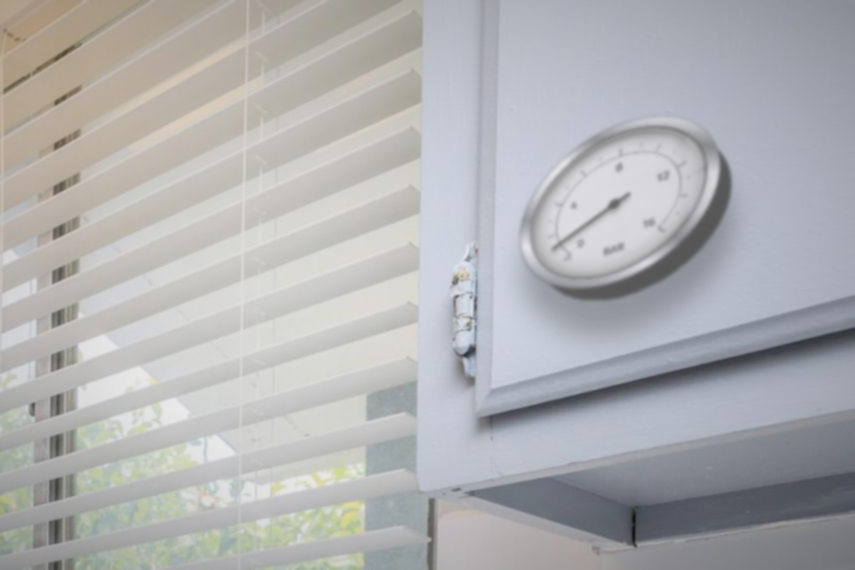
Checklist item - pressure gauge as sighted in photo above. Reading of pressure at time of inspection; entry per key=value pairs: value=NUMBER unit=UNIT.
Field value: value=1 unit=bar
